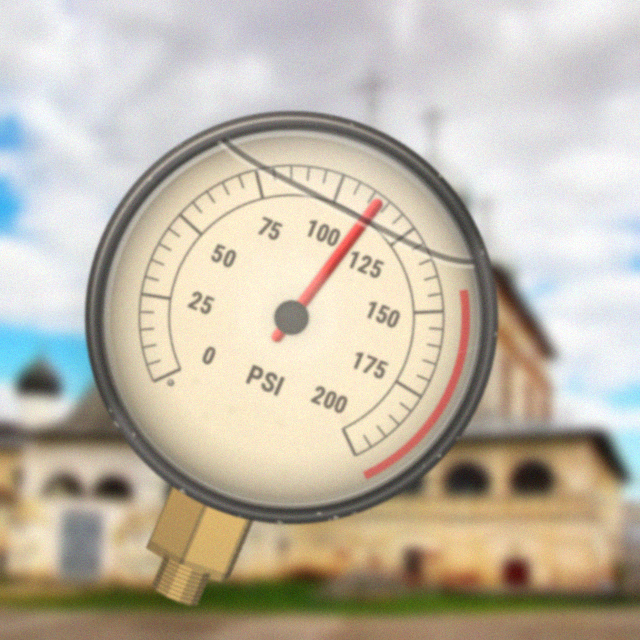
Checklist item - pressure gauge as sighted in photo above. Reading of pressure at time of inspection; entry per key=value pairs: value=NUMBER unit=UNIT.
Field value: value=112.5 unit=psi
